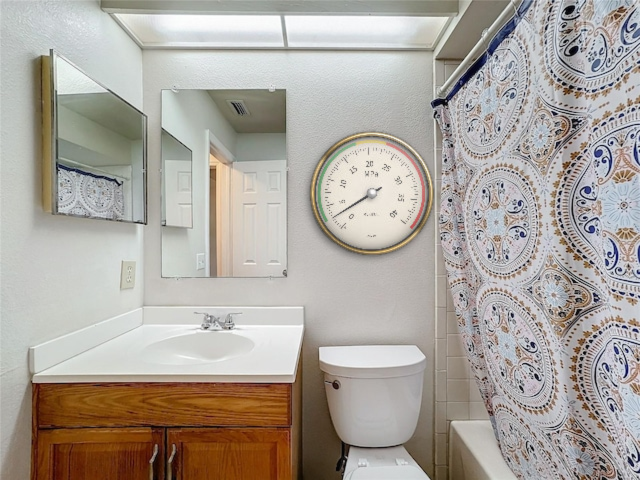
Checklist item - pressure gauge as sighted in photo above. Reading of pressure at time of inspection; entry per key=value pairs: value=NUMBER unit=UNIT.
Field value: value=2.5 unit=MPa
